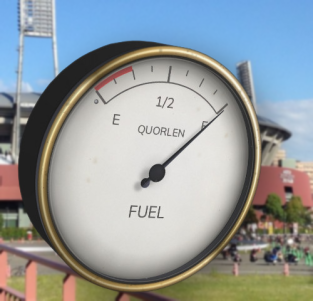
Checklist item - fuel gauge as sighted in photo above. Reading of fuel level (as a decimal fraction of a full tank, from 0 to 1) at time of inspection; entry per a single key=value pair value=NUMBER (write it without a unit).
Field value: value=1
